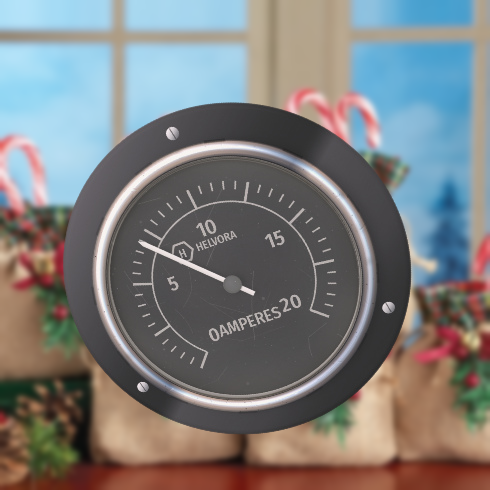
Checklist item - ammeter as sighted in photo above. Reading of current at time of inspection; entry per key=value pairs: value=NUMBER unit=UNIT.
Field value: value=7 unit=A
